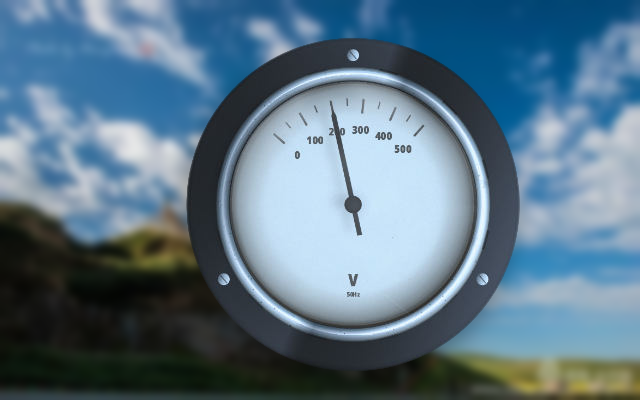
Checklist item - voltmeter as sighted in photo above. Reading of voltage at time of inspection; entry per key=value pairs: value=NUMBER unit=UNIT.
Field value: value=200 unit=V
